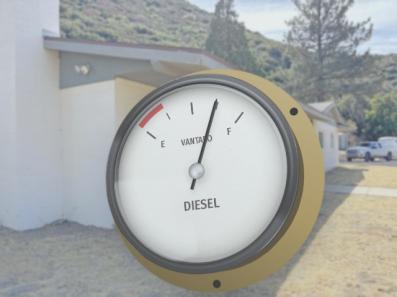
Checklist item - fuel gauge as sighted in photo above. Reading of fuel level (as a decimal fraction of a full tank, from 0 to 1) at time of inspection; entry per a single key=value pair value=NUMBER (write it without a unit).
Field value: value=0.75
